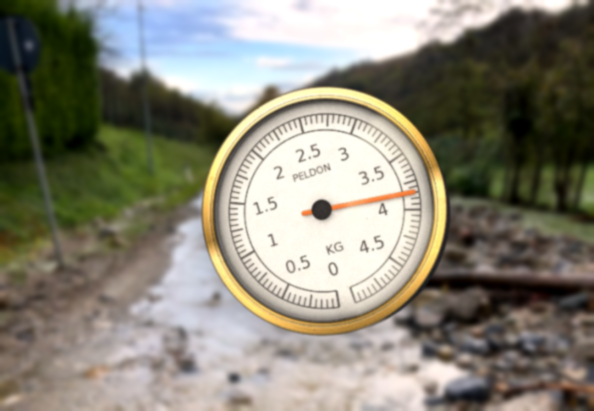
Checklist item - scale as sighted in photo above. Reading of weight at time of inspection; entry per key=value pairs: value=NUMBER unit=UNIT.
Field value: value=3.85 unit=kg
